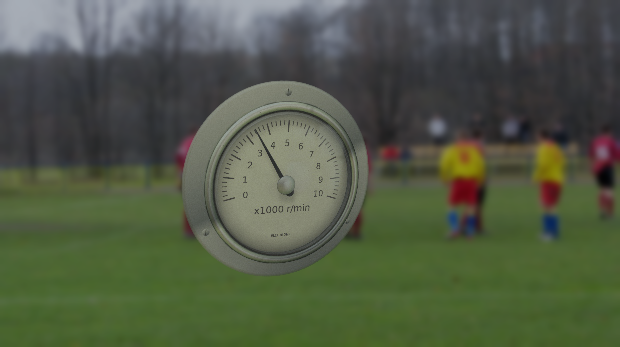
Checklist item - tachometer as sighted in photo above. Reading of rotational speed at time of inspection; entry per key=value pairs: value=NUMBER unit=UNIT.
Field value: value=3400 unit=rpm
